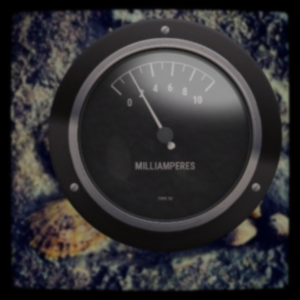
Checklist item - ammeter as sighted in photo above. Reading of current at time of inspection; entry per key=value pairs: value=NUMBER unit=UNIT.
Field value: value=2 unit=mA
